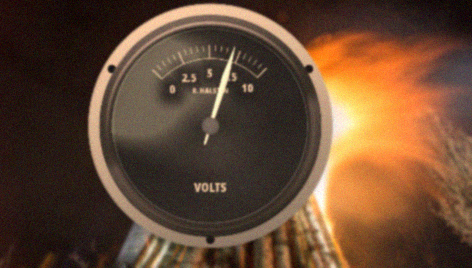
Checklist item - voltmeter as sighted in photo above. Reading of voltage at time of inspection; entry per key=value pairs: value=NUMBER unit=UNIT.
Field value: value=7 unit=V
